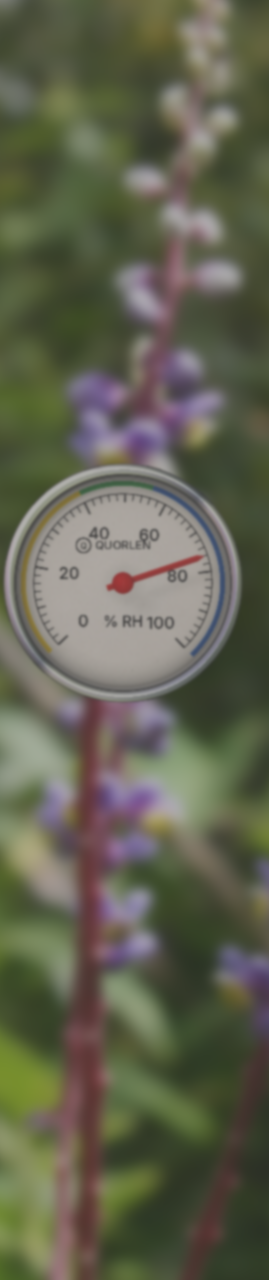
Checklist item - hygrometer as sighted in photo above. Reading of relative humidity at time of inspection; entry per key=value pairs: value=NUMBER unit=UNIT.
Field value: value=76 unit=%
